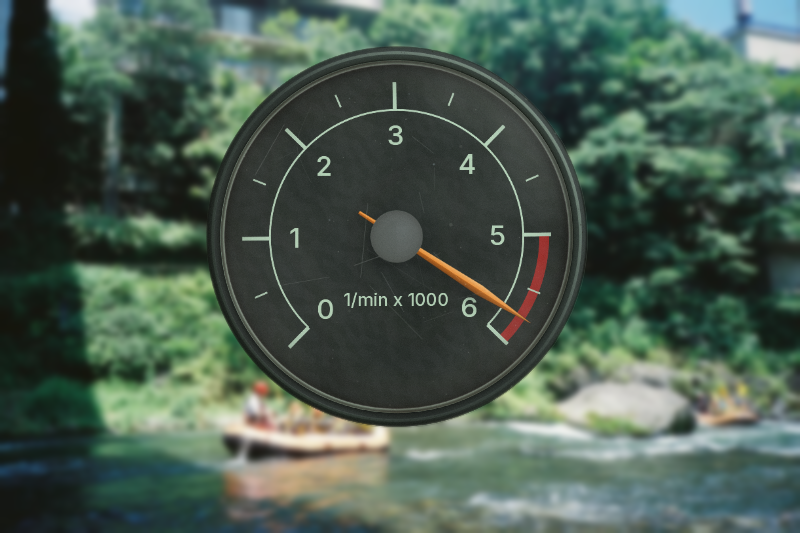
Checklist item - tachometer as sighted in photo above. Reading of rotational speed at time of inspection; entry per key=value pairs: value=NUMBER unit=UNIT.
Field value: value=5750 unit=rpm
